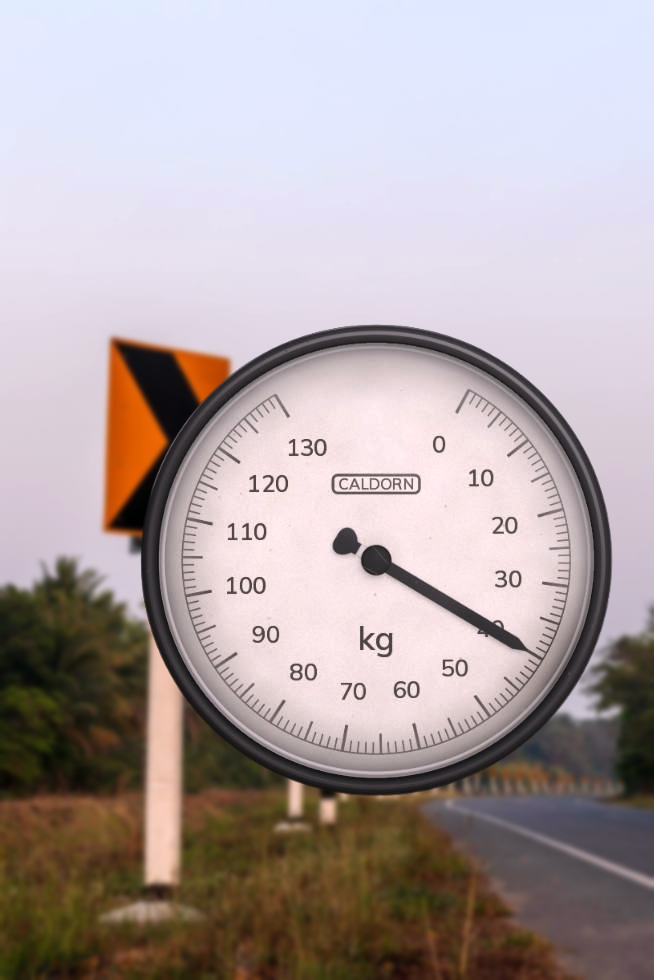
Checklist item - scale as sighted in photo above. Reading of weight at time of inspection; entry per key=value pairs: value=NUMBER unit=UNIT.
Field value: value=40 unit=kg
